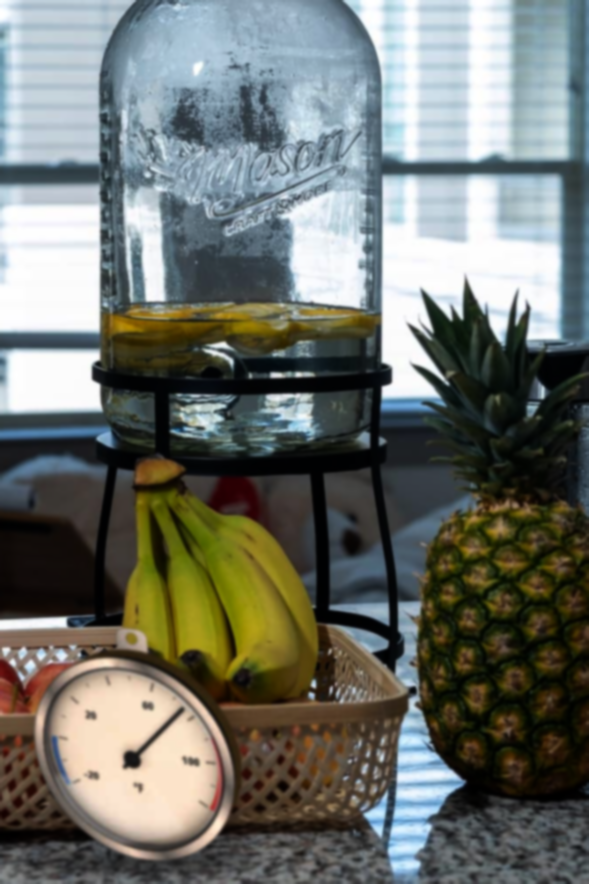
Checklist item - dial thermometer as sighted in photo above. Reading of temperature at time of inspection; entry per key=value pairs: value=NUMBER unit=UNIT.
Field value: value=75 unit=°F
